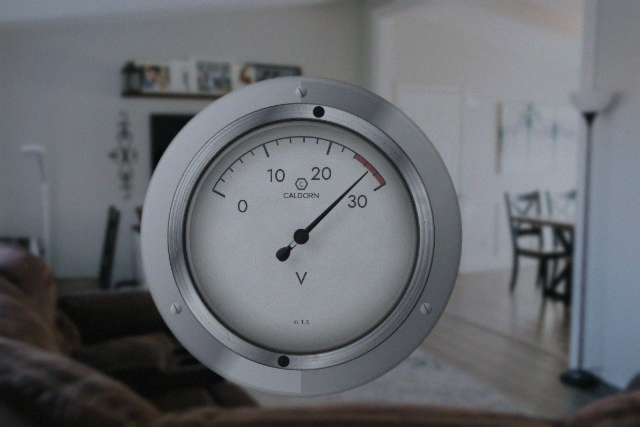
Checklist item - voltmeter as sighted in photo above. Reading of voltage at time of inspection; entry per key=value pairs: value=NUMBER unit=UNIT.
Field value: value=27 unit=V
